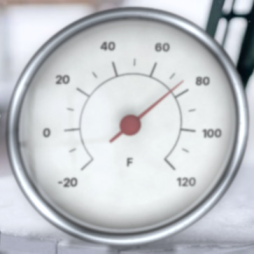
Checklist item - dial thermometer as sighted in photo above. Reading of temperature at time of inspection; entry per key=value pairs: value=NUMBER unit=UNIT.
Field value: value=75 unit=°F
